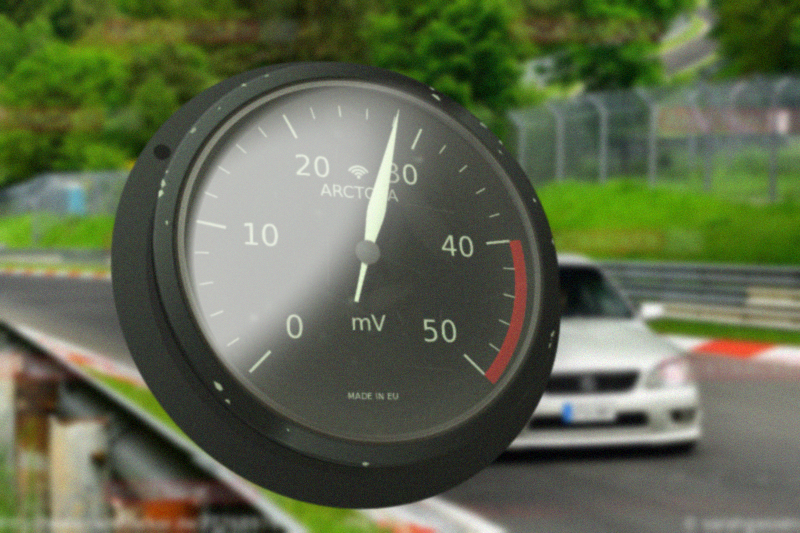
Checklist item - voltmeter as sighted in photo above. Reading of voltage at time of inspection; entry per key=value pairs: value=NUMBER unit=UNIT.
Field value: value=28 unit=mV
